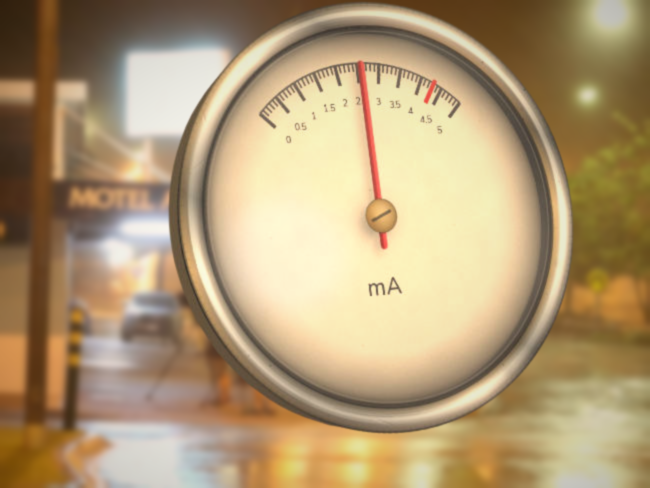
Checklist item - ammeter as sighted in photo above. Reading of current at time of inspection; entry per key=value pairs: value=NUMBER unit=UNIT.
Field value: value=2.5 unit=mA
